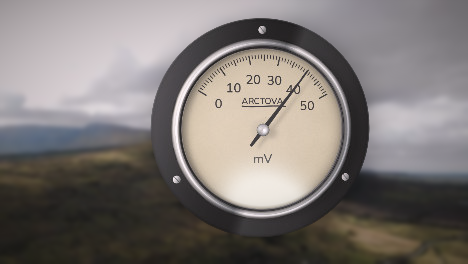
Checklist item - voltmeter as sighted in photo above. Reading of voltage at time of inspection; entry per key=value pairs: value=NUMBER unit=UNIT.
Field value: value=40 unit=mV
